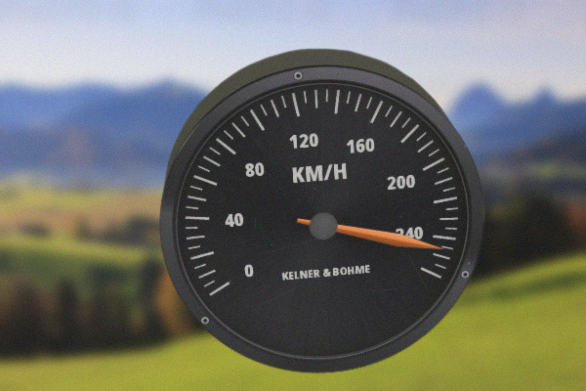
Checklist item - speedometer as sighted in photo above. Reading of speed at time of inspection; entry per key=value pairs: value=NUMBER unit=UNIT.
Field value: value=245 unit=km/h
